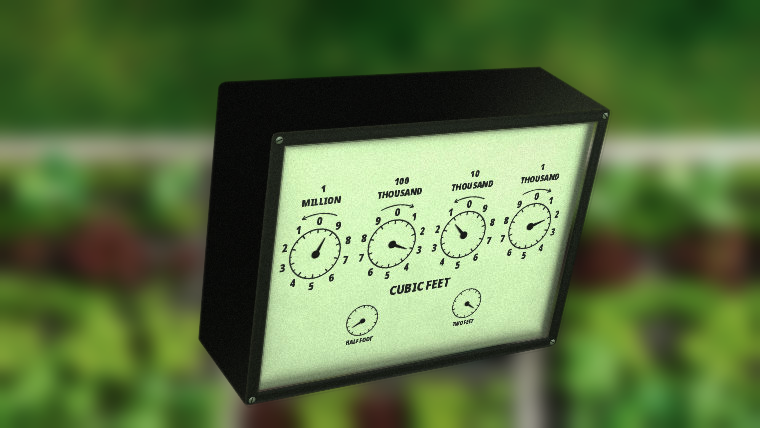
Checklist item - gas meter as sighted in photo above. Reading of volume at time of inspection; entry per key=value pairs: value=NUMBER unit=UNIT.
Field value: value=931200 unit=ft³
